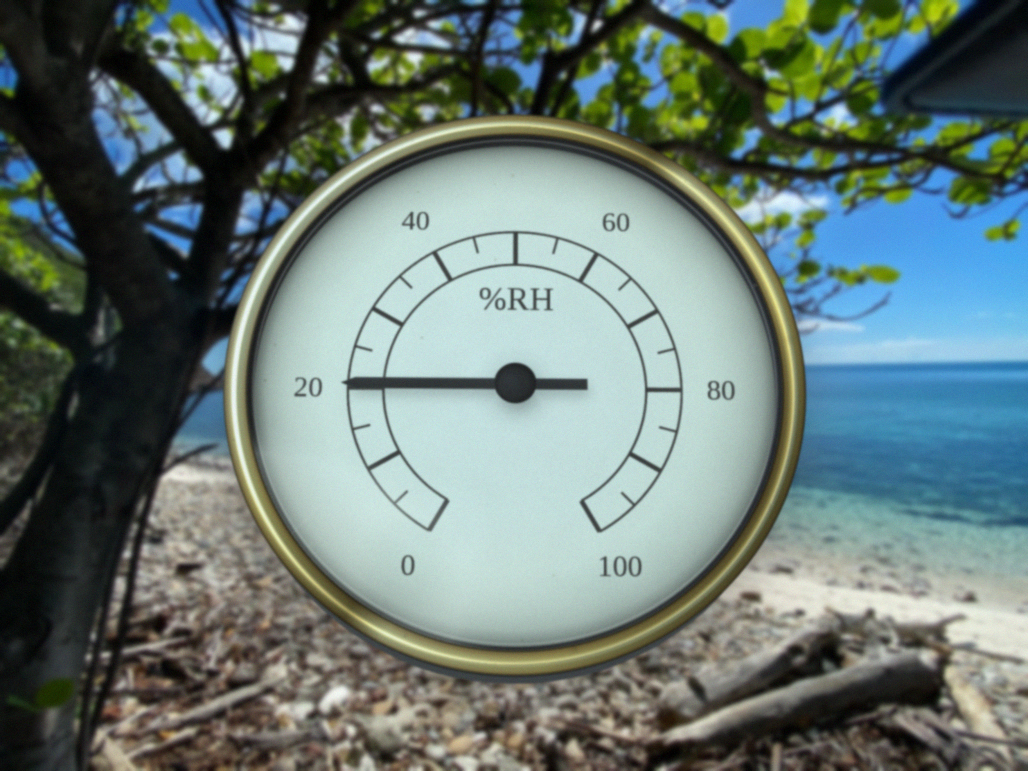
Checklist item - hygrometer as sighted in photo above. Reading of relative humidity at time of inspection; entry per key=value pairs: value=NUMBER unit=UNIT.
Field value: value=20 unit=%
